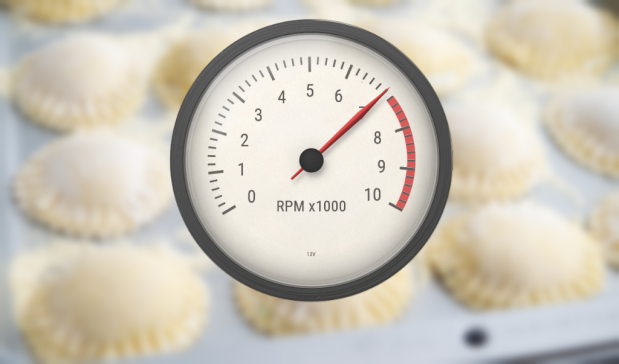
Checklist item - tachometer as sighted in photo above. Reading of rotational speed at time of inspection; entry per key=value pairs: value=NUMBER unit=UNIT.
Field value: value=7000 unit=rpm
